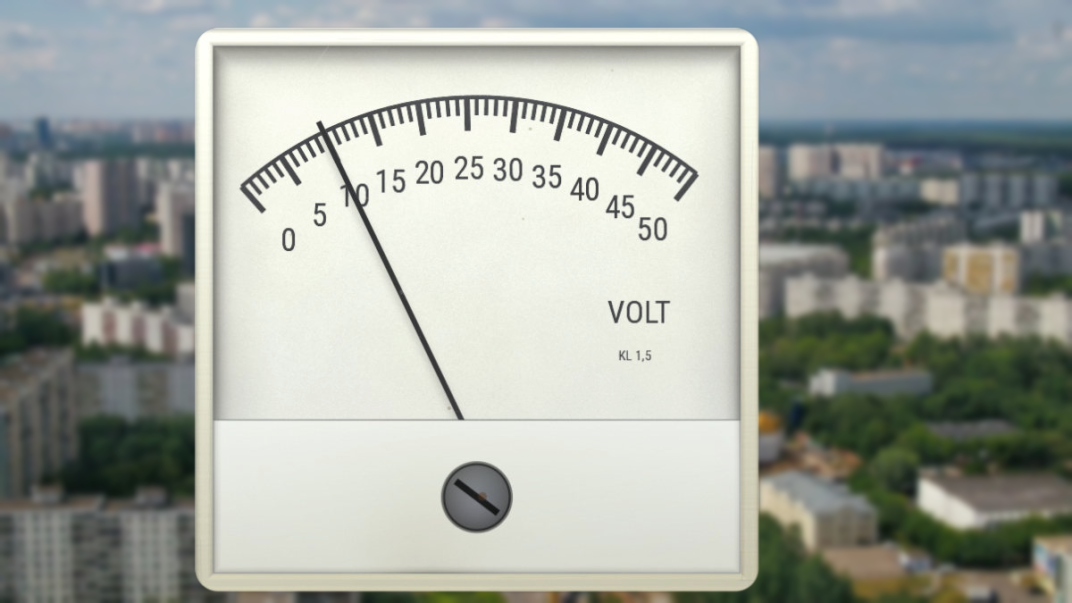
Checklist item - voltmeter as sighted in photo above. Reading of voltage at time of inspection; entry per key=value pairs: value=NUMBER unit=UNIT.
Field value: value=10 unit=V
